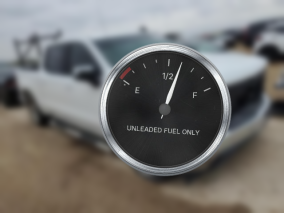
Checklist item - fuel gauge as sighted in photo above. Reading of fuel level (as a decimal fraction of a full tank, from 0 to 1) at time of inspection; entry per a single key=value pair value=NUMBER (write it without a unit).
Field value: value=0.625
